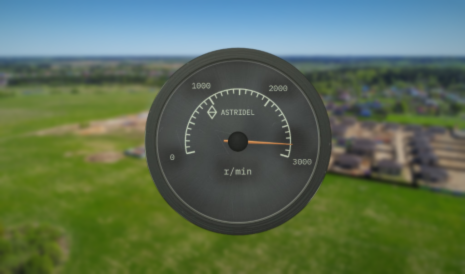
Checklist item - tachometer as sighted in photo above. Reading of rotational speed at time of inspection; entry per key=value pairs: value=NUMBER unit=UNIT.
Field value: value=2800 unit=rpm
